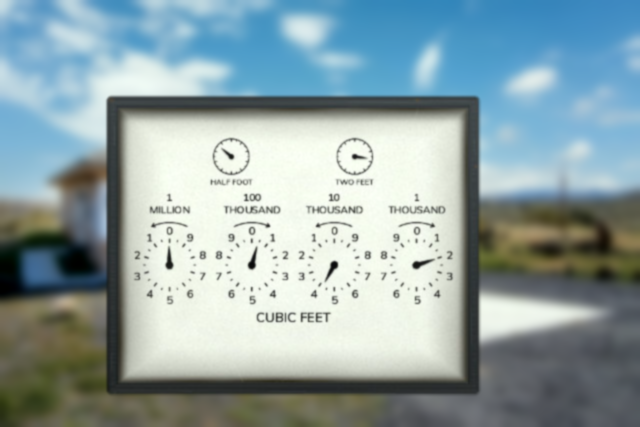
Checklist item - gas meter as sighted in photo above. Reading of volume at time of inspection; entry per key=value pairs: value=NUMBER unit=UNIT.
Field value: value=4200 unit=ft³
